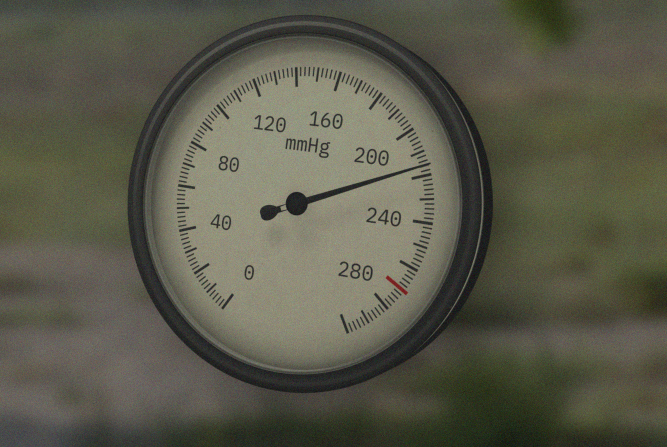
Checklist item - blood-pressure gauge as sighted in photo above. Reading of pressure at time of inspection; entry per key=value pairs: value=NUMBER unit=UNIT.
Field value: value=216 unit=mmHg
